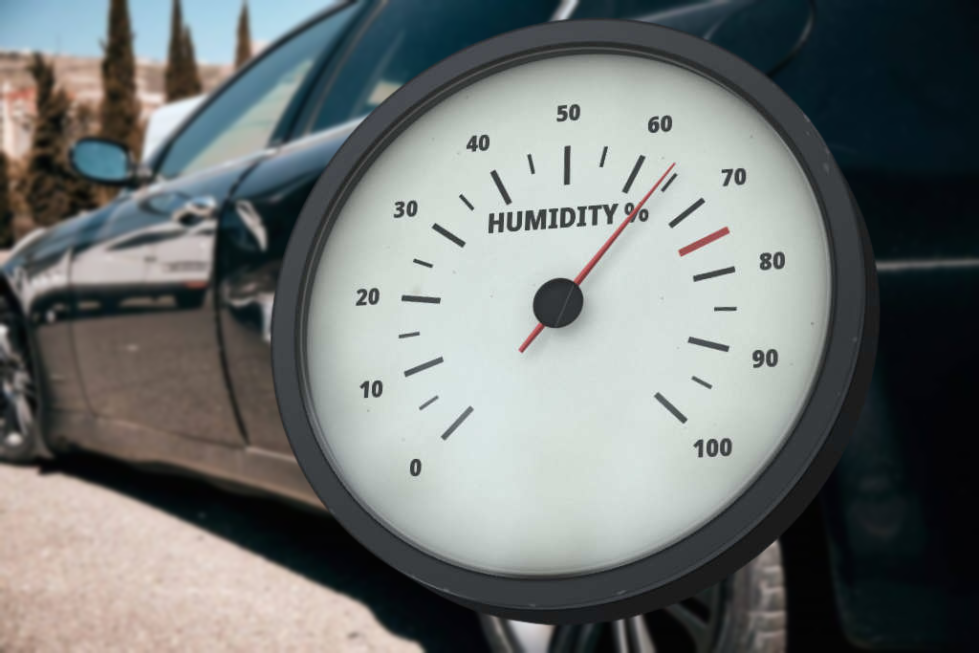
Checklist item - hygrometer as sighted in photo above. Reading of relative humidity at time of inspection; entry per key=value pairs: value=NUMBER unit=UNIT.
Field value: value=65 unit=%
